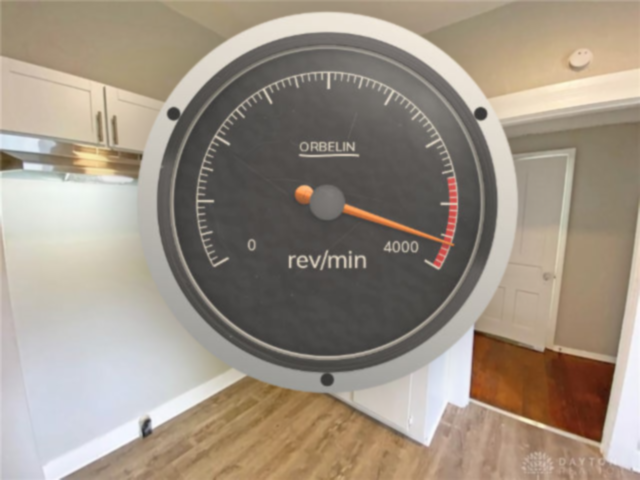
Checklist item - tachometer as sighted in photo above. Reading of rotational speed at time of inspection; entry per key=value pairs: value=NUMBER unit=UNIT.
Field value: value=3800 unit=rpm
